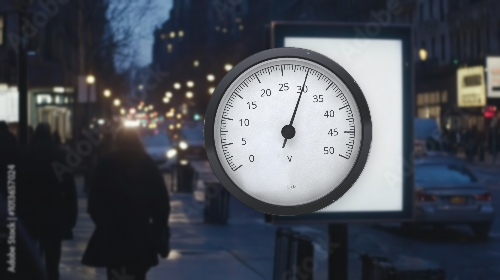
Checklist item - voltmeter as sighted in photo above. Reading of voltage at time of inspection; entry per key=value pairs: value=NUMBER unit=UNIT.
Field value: value=30 unit=V
